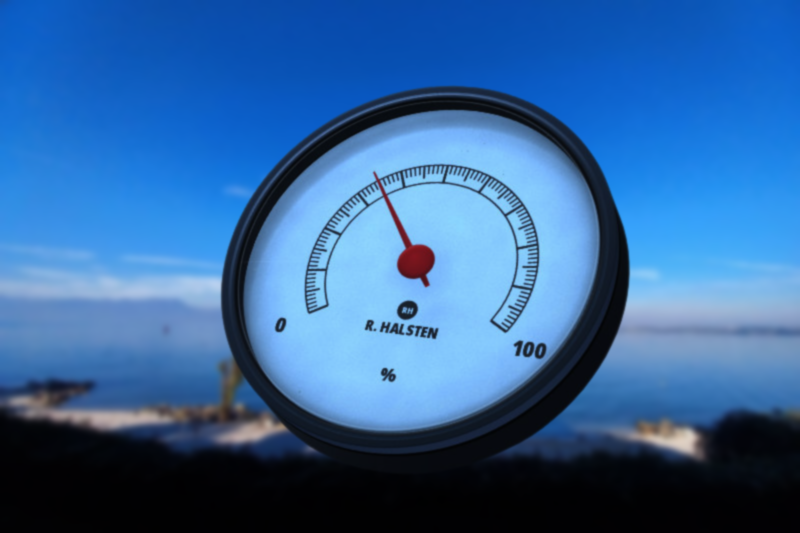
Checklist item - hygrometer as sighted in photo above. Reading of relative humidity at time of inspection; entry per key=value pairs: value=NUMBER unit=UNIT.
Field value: value=35 unit=%
